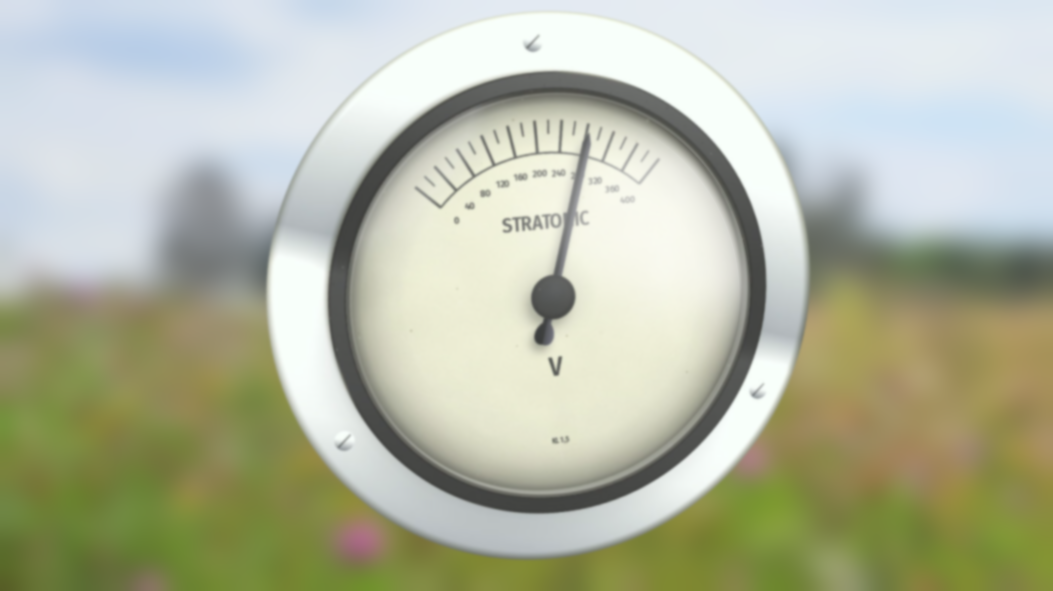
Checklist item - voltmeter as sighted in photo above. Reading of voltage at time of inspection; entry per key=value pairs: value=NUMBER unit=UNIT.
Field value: value=280 unit=V
